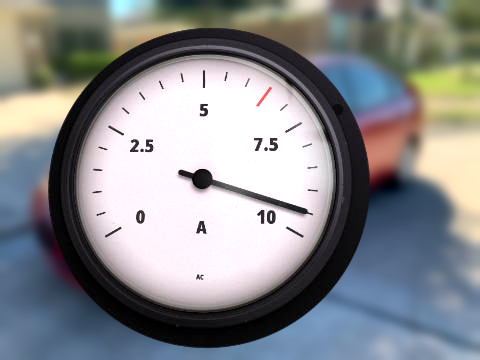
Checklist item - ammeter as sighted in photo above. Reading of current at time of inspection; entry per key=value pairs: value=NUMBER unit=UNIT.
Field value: value=9.5 unit=A
